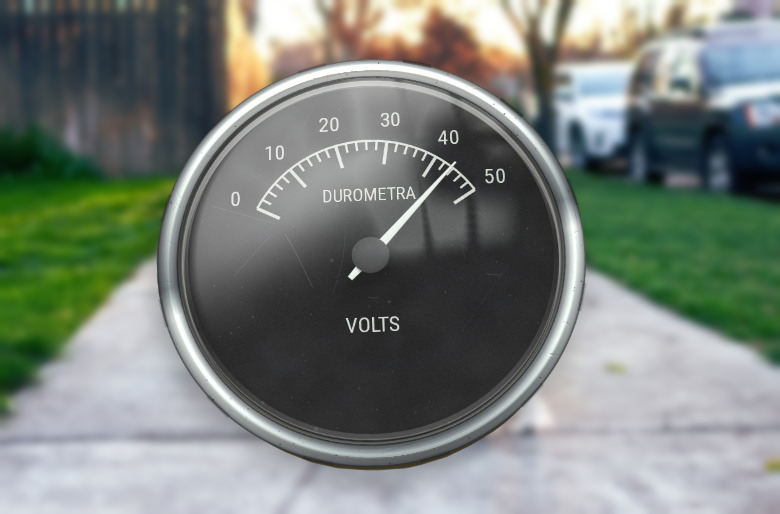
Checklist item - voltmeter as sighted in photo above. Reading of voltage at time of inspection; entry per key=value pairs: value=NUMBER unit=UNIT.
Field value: value=44 unit=V
